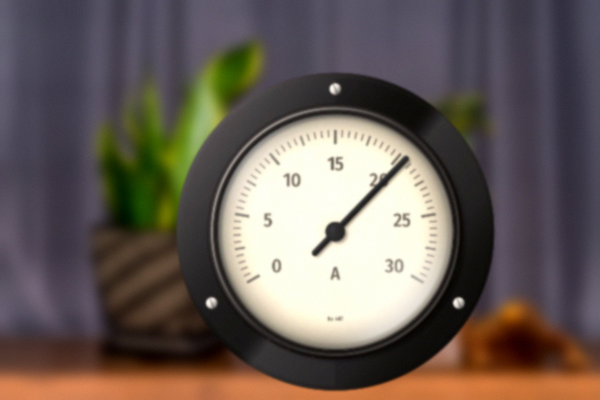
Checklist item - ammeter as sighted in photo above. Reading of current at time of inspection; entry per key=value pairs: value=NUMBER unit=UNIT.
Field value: value=20.5 unit=A
